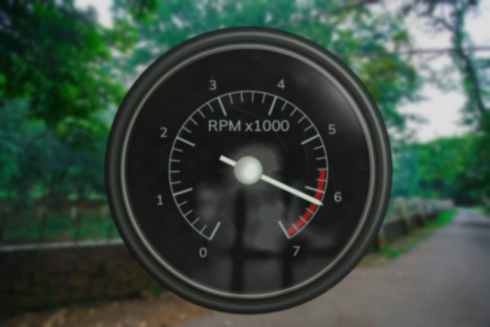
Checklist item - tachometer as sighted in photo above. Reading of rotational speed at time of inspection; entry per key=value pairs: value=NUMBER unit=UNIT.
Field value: value=6200 unit=rpm
